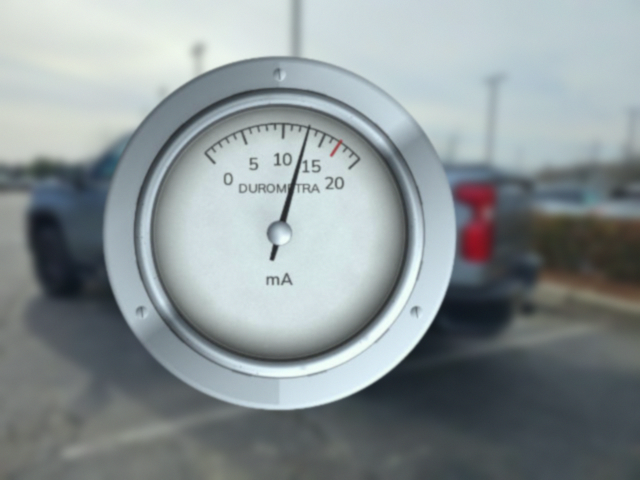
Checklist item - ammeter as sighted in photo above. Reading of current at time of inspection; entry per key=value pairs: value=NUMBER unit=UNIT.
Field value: value=13 unit=mA
